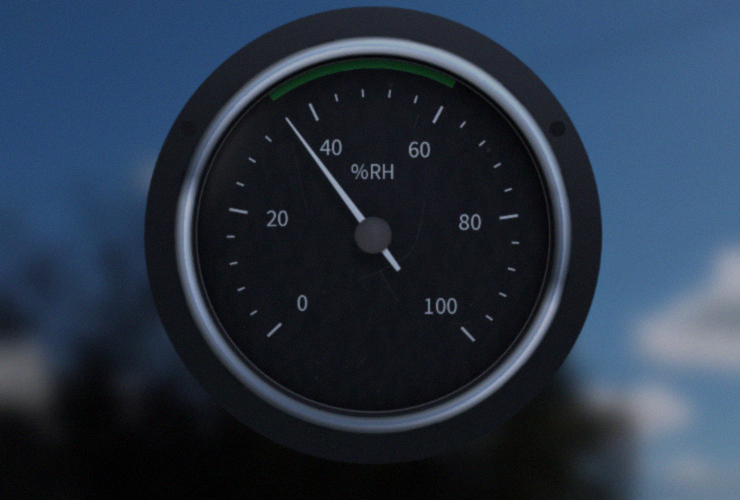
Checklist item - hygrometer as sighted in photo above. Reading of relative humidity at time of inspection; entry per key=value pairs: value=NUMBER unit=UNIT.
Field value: value=36 unit=%
